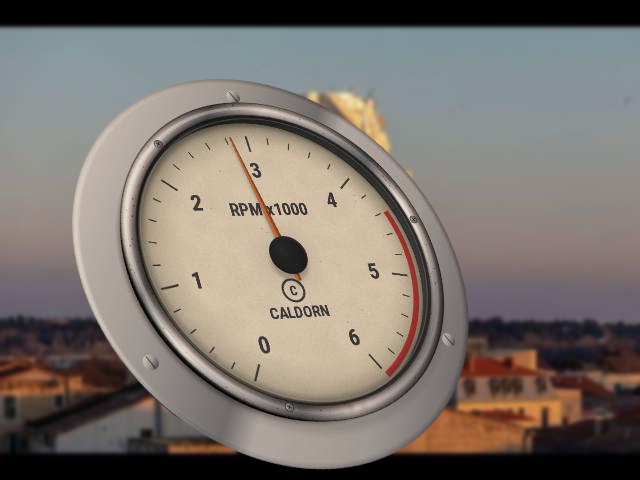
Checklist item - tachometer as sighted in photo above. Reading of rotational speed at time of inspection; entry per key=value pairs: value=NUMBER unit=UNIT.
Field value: value=2800 unit=rpm
